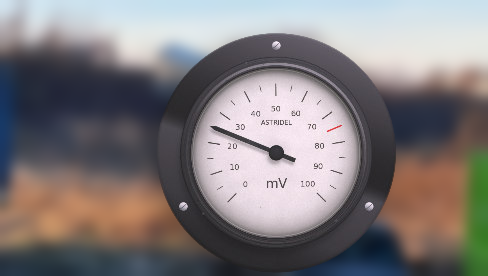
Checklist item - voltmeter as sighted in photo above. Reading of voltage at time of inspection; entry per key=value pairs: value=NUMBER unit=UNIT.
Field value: value=25 unit=mV
